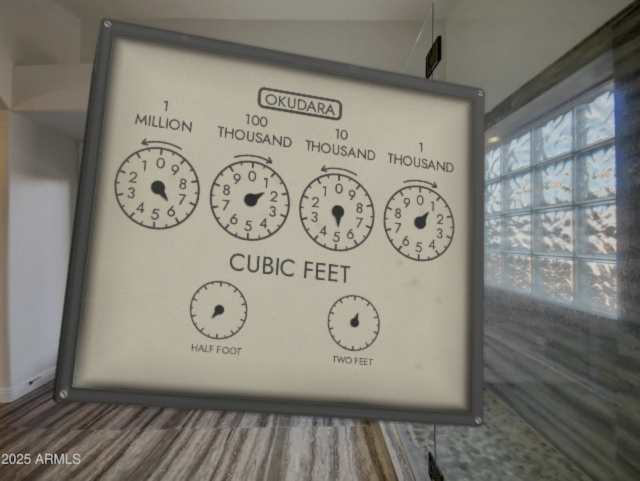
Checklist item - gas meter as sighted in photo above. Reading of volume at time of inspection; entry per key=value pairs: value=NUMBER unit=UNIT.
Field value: value=615100 unit=ft³
